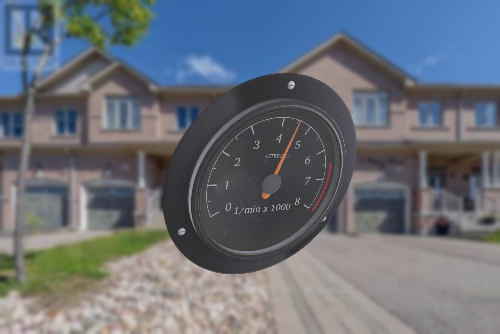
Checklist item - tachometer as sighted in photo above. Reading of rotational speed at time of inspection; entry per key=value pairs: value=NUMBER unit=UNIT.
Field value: value=4500 unit=rpm
